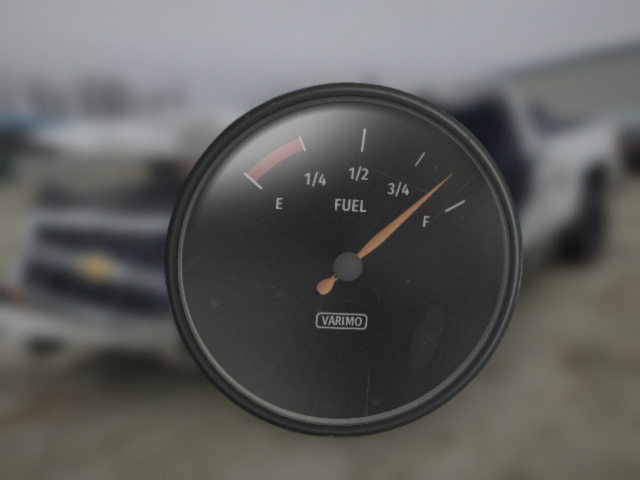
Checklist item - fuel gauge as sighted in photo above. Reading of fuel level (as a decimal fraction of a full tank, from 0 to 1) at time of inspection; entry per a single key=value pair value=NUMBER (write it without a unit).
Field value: value=0.875
